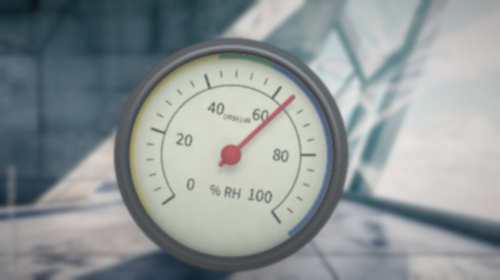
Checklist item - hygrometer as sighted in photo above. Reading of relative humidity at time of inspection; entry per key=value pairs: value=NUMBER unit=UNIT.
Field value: value=64 unit=%
